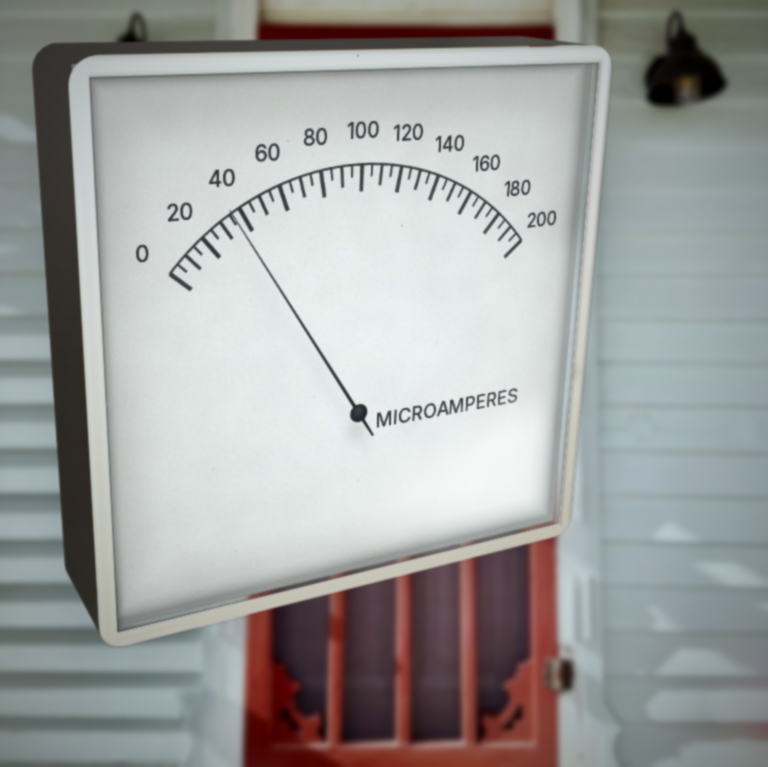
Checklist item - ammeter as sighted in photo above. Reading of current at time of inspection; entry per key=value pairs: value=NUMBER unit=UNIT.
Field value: value=35 unit=µA
